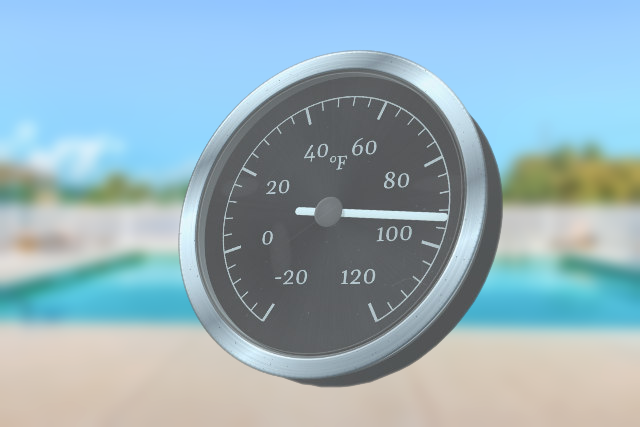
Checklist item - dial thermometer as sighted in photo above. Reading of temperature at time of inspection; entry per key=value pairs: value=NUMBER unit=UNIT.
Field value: value=94 unit=°F
